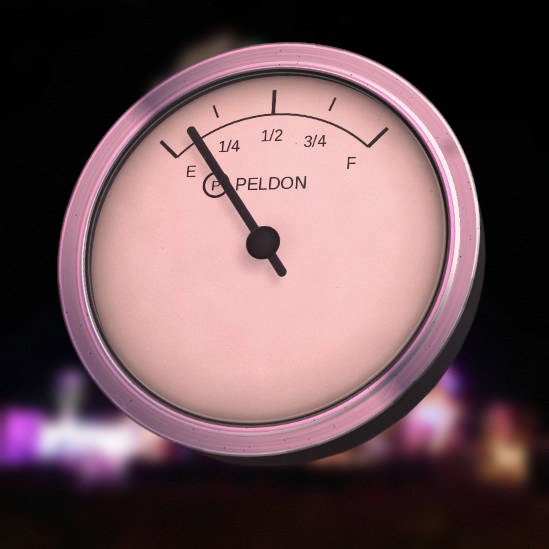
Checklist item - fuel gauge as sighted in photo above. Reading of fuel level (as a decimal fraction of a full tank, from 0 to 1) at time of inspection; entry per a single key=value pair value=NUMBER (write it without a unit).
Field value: value=0.125
